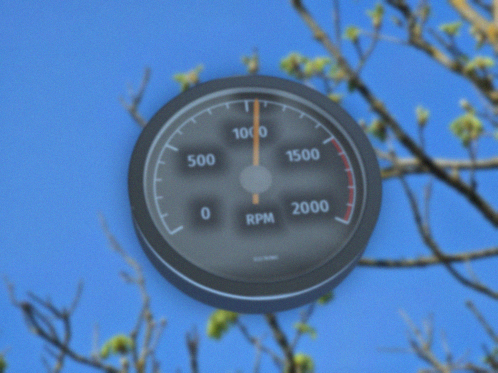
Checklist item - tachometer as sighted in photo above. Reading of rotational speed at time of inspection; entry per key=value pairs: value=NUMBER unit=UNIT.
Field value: value=1050 unit=rpm
